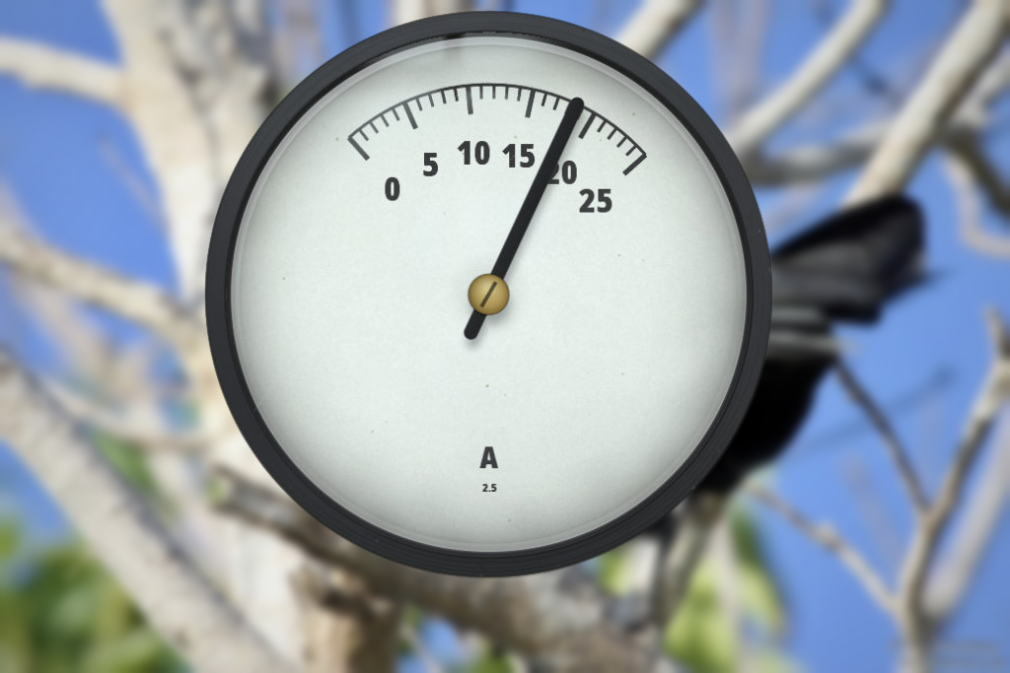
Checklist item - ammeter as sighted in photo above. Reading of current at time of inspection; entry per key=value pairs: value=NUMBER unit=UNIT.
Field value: value=18.5 unit=A
